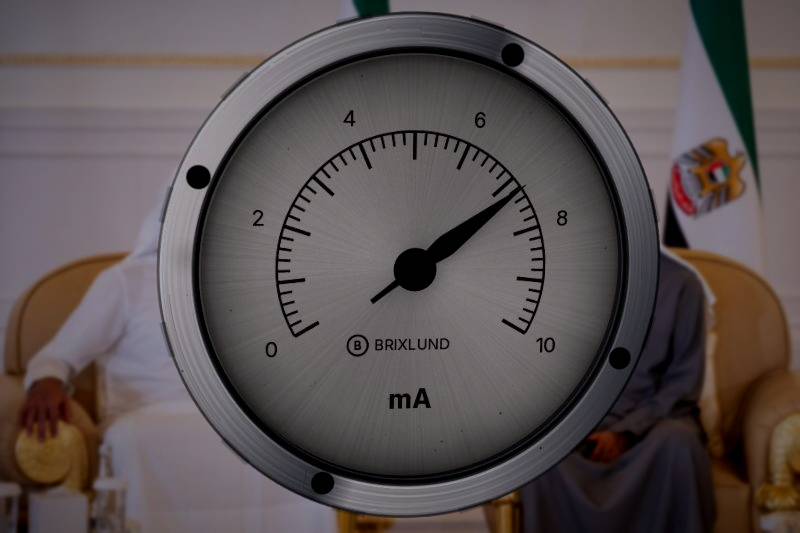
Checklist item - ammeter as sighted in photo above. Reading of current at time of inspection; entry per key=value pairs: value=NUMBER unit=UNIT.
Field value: value=7.2 unit=mA
